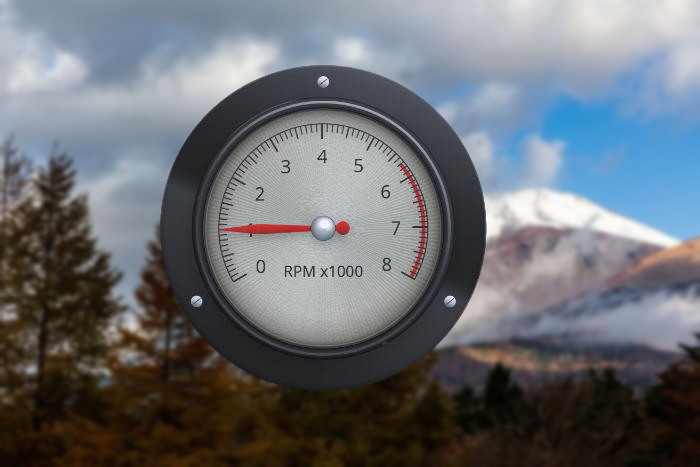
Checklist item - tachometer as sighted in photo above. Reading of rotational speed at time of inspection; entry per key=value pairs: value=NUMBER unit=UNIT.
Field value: value=1000 unit=rpm
